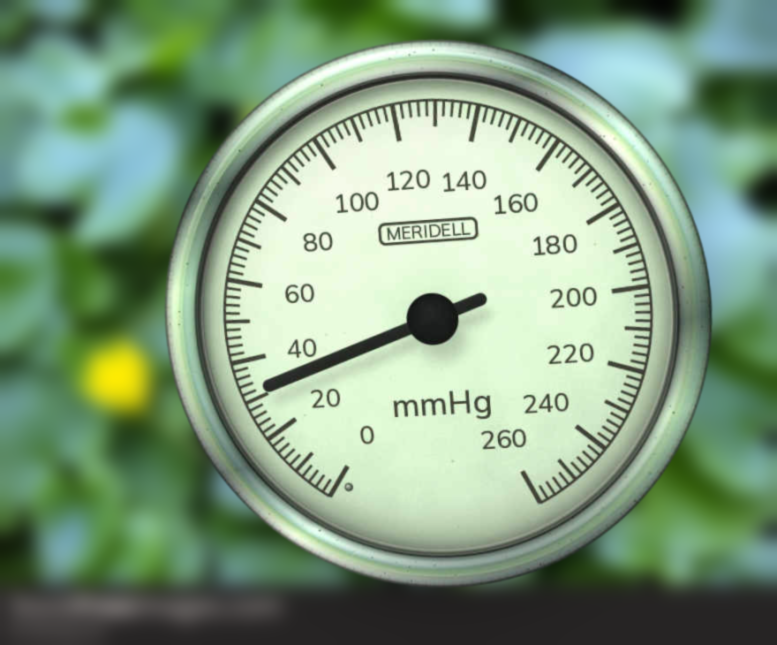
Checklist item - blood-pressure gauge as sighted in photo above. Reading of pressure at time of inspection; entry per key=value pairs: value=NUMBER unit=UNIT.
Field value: value=32 unit=mmHg
